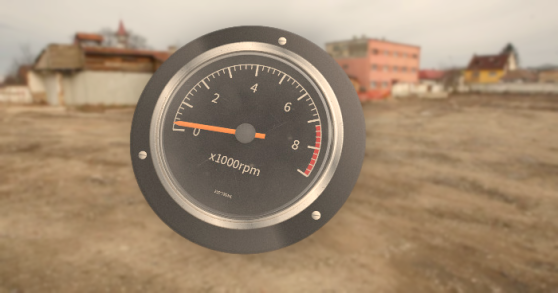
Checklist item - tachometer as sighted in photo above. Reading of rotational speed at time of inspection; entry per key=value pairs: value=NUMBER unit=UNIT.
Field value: value=200 unit=rpm
